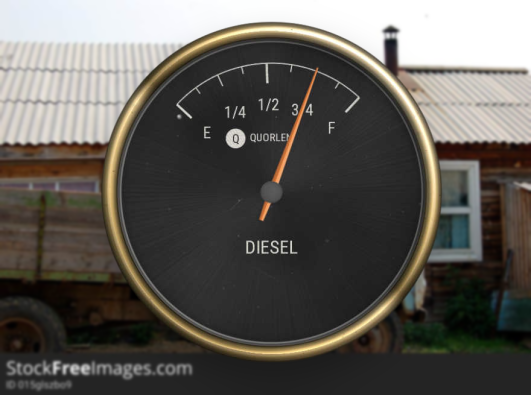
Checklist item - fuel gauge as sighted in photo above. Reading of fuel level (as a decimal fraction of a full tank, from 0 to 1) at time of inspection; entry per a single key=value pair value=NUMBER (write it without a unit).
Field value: value=0.75
